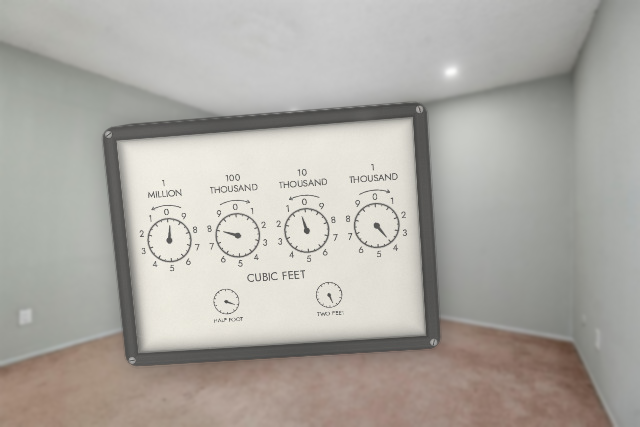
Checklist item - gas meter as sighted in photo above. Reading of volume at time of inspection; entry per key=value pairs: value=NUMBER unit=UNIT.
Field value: value=980400 unit=ft³
